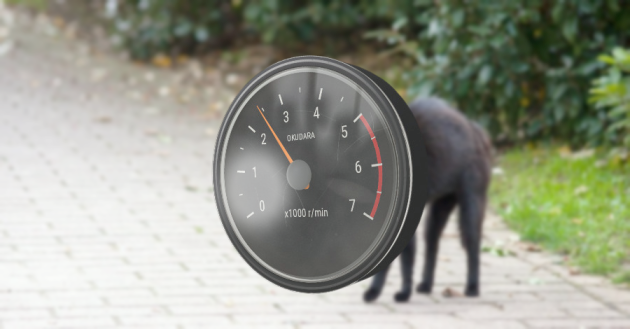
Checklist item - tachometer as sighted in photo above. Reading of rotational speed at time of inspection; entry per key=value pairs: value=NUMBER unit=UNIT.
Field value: value=2500 unit=rpm
